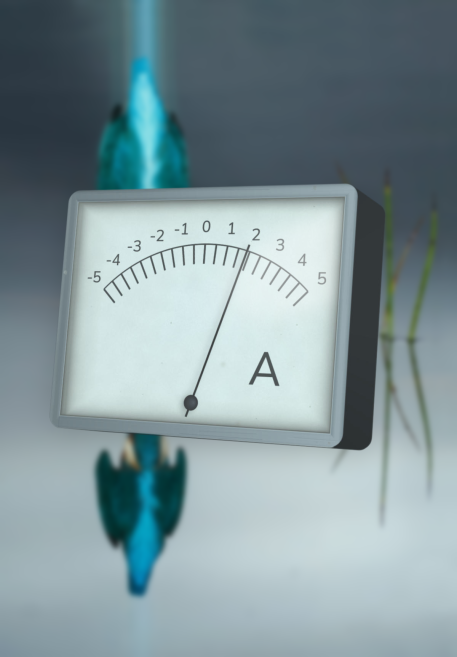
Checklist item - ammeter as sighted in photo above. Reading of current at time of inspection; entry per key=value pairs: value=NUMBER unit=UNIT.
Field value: value=2 unit=A
